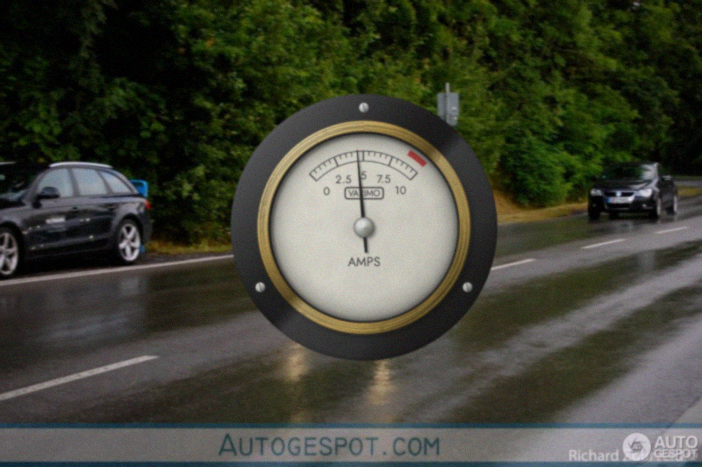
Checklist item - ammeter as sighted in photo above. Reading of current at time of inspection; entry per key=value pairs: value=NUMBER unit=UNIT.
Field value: value=4.5 unit=A
